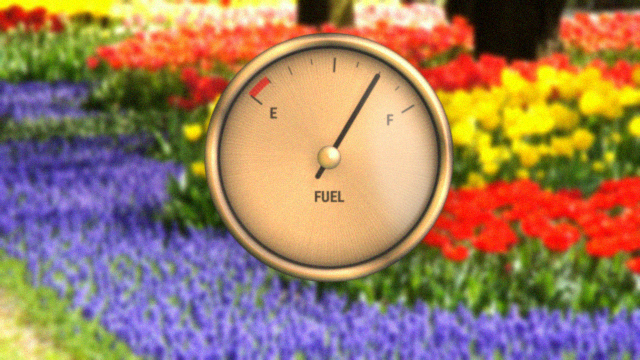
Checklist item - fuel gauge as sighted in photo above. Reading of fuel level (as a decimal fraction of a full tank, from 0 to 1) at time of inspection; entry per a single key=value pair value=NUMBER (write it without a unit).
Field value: value=0.75
